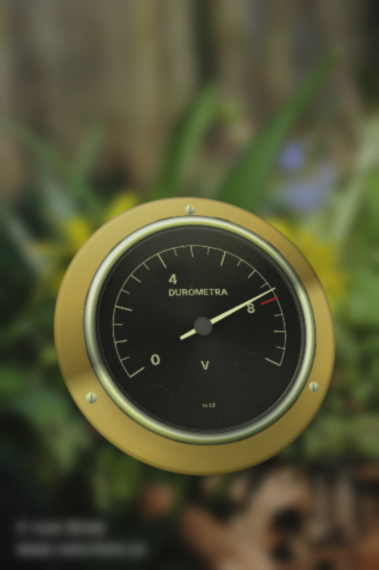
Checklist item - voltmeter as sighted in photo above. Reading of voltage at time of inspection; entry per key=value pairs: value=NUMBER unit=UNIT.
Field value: value=7.75 unit=V
